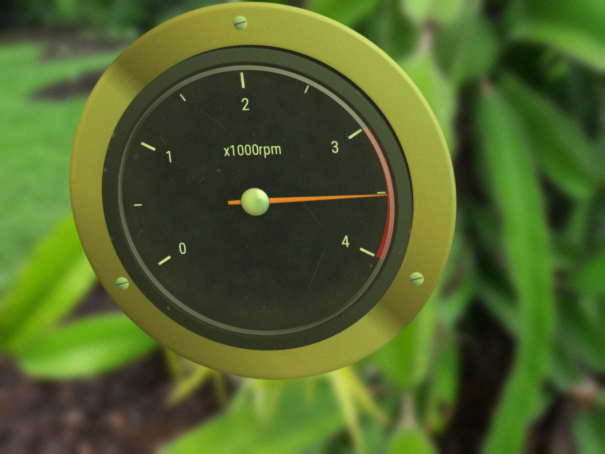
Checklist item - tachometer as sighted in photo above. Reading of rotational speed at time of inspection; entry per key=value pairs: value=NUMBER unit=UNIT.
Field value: value=3500 unit=rpm
